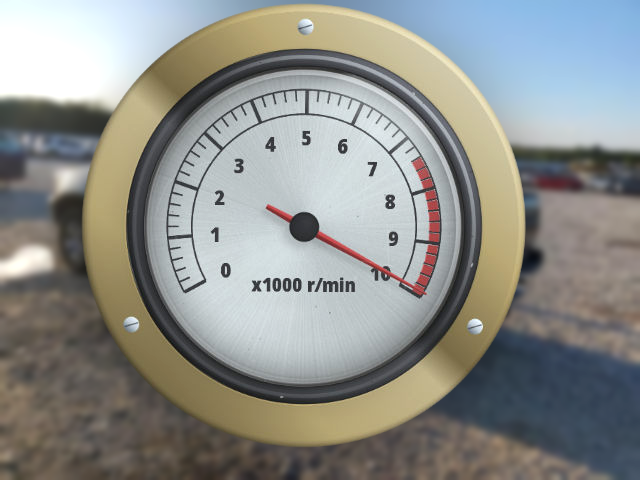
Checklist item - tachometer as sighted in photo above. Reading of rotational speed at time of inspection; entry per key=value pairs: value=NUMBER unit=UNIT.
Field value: value=9900 unit=rpm
